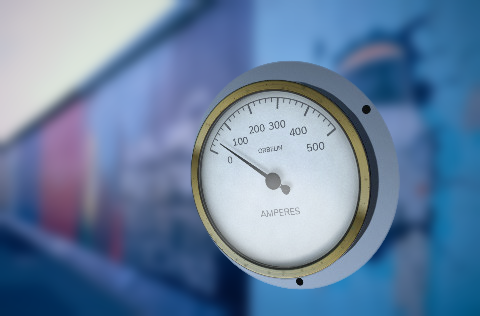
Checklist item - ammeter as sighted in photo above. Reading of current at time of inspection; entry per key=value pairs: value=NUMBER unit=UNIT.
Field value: value=40 unit=A
